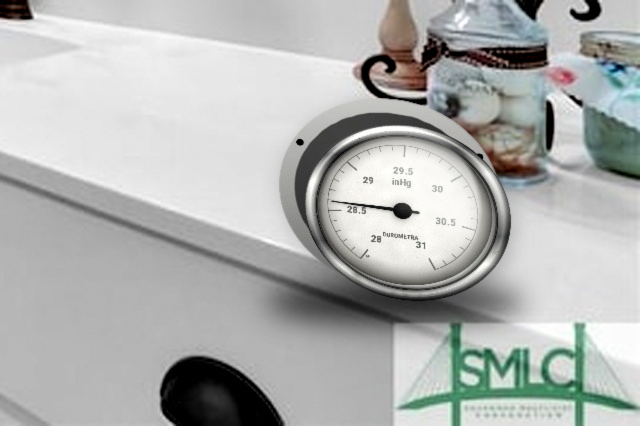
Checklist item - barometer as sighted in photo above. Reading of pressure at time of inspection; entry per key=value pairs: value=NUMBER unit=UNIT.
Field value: value=28.6 unit=inHg
